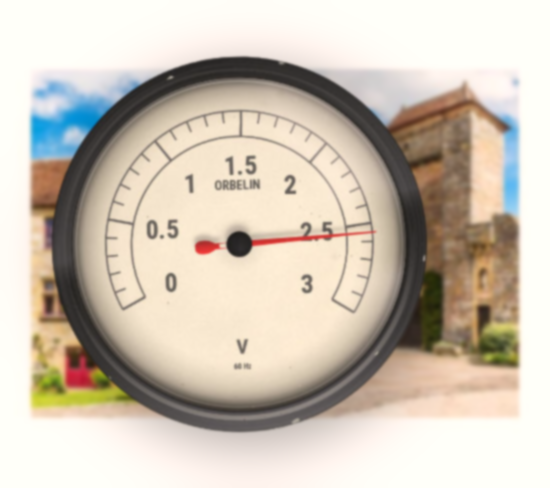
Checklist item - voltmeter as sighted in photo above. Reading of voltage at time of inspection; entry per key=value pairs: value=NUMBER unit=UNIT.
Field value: value=2.55 unit=V
